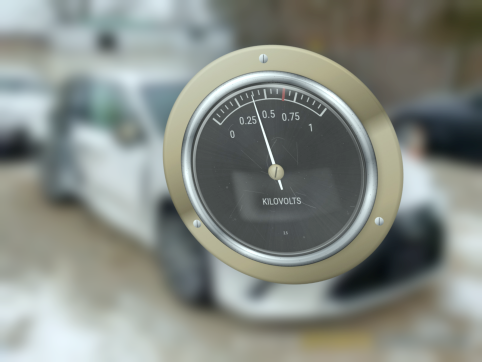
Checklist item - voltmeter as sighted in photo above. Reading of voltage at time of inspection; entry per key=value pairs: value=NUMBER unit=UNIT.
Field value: value=0.4 unit=kV
